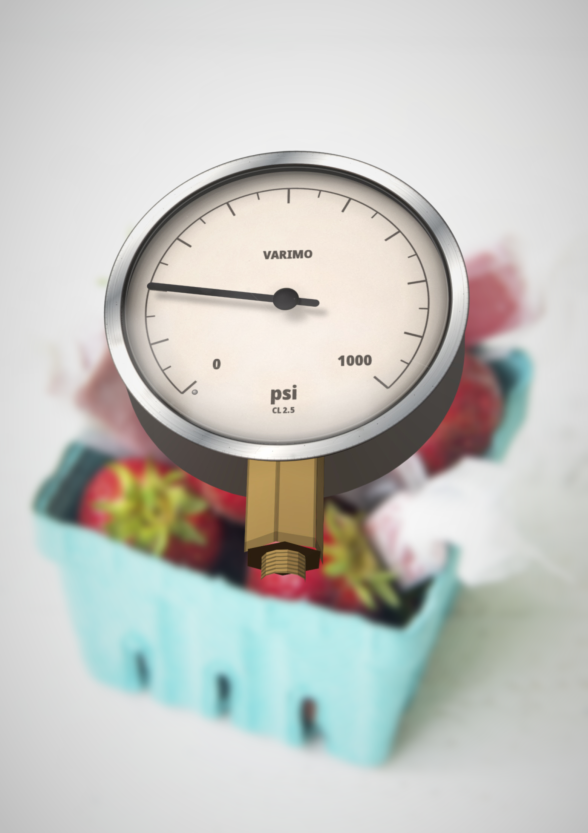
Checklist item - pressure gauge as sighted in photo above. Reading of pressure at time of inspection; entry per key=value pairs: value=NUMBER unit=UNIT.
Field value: value=200 unit=psi
